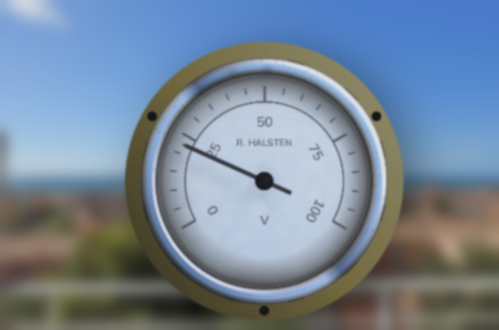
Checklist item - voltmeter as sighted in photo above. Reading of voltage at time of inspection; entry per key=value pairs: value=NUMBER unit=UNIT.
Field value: value=22.5 unit=V
